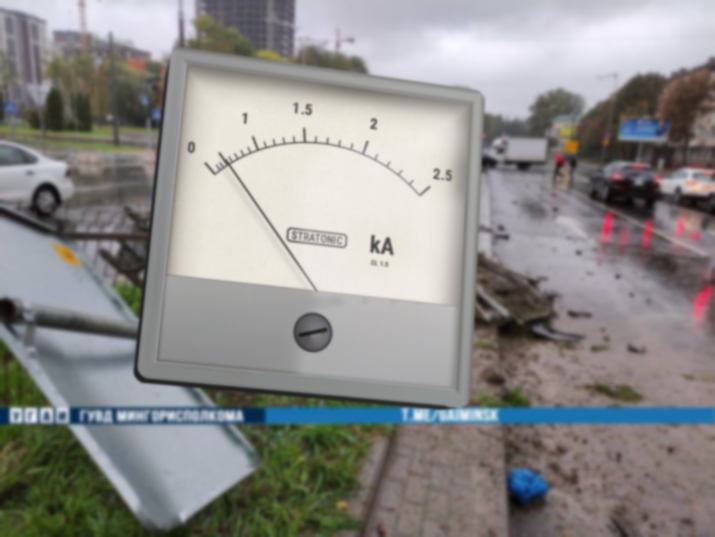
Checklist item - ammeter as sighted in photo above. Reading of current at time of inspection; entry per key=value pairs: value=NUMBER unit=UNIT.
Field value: value=0.5 unit=kA
